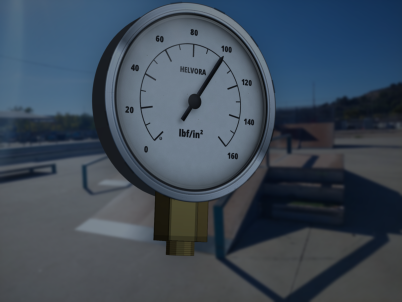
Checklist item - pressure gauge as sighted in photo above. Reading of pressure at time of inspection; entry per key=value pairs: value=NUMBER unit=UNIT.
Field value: value=100 unit=psi
